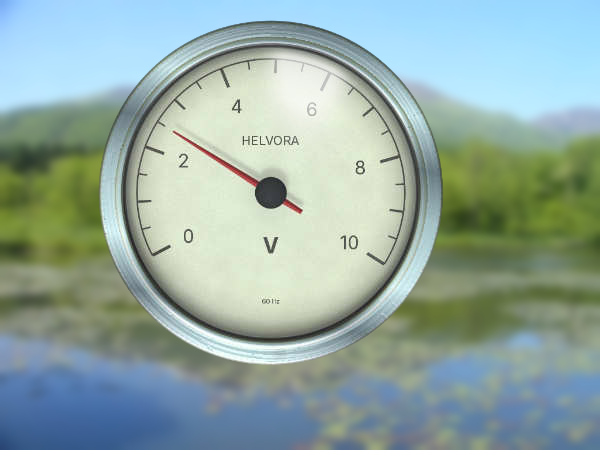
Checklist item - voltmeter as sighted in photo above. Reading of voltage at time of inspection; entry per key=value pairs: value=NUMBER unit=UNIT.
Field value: value=2.5 unit=V
